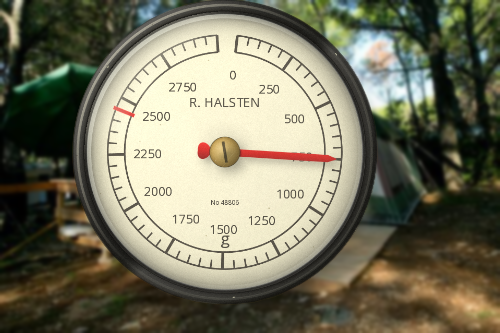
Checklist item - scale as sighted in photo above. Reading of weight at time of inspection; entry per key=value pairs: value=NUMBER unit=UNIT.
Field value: value=750 unit=g
